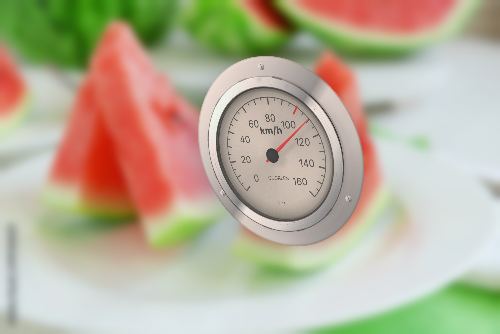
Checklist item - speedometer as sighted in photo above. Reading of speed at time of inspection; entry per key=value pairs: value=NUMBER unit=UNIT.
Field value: value=110 unit=km/h
